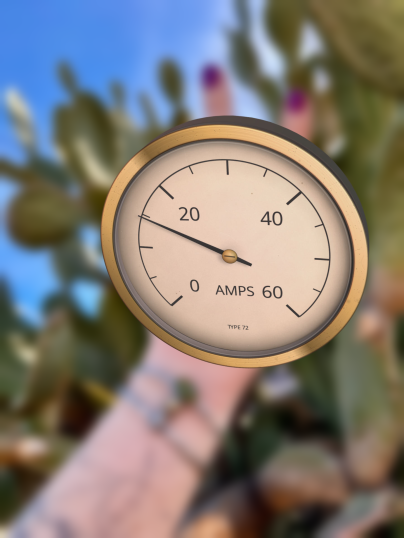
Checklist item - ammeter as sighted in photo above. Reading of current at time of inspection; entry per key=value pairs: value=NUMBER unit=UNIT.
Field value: value=15 unit=A
